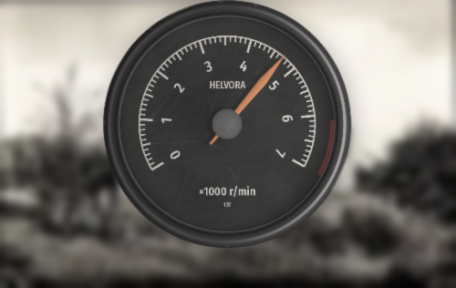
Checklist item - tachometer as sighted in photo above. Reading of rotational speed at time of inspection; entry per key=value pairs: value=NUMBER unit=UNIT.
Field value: value=4700 unit=rpm
